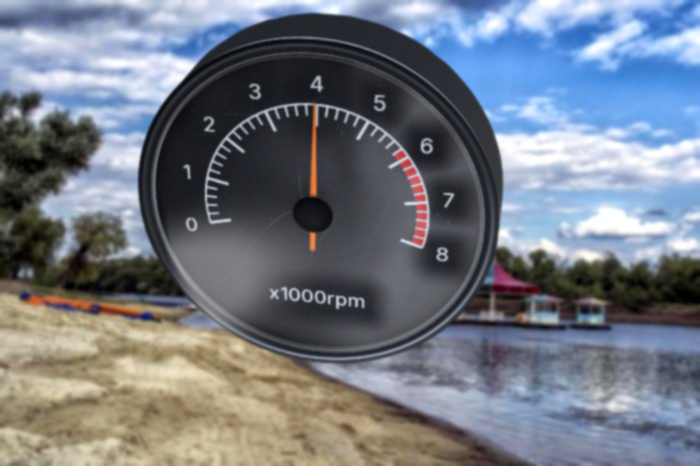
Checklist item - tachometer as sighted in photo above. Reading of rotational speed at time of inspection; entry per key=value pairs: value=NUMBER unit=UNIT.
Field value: value=4000 unit=rpm
